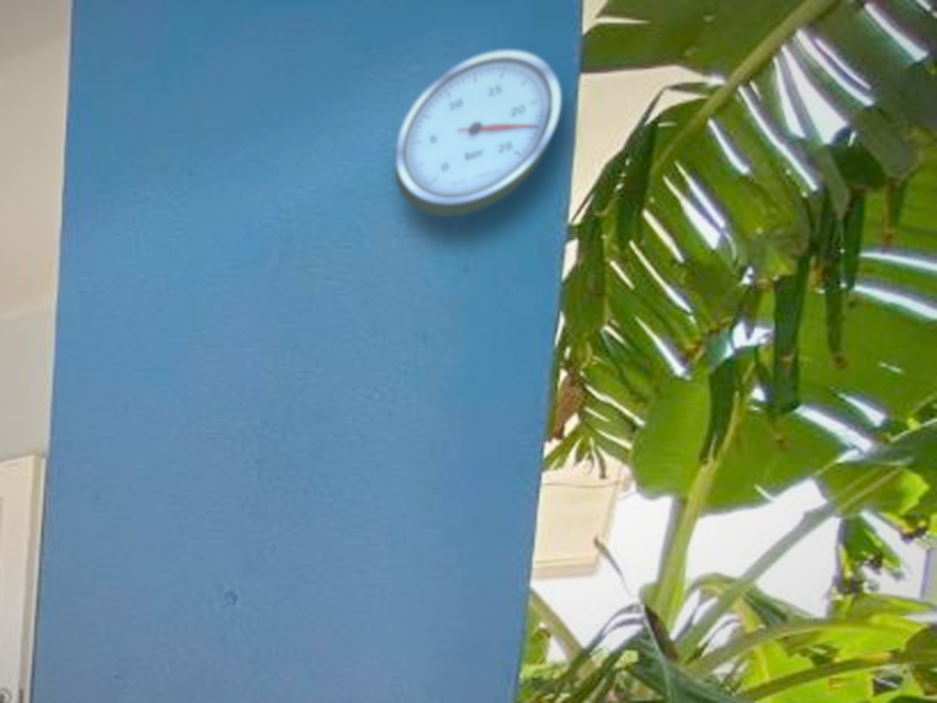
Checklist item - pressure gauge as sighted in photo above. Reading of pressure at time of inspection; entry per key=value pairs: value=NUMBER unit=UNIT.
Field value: value=22.5 unit=bar
